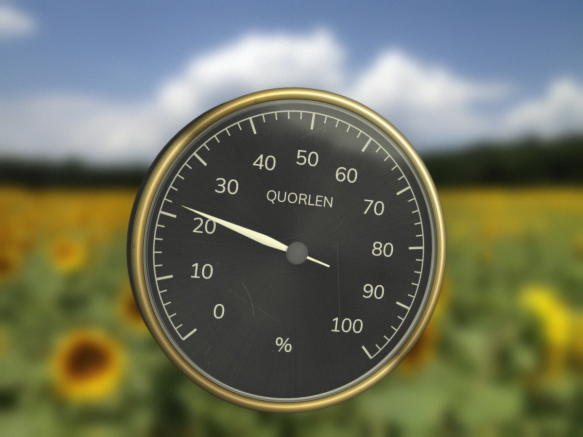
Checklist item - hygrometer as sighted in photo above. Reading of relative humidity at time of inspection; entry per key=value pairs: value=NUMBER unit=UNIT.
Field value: value=22 unit=%
